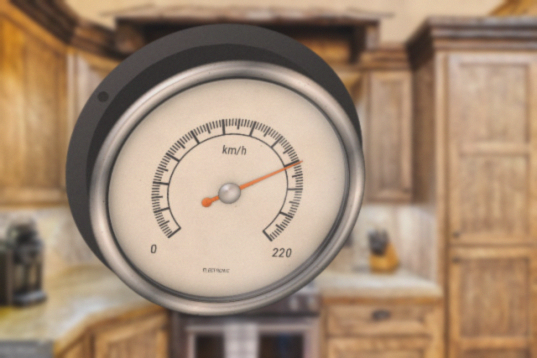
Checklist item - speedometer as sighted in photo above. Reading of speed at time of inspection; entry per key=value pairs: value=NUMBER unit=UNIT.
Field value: value=160 unit=km/h
